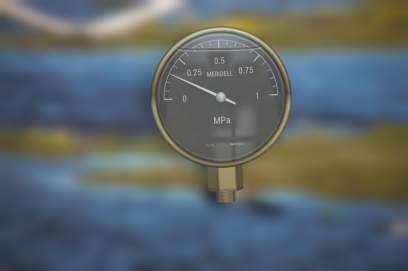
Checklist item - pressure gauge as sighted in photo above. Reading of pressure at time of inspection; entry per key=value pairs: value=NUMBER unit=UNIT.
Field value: value=0.15 unit=MPa
